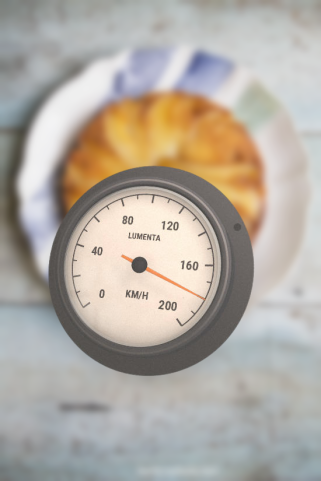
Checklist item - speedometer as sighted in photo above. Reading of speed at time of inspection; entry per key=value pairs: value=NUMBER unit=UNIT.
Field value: value=180 unit=km/h
